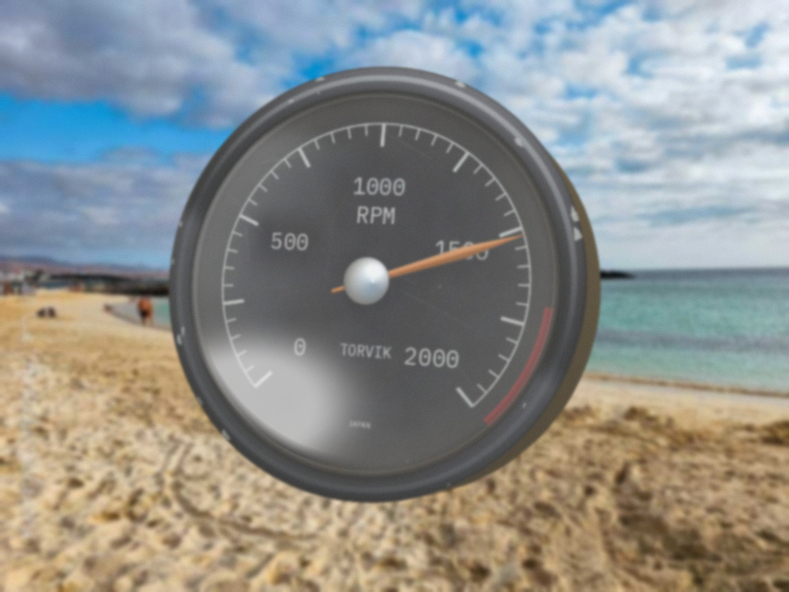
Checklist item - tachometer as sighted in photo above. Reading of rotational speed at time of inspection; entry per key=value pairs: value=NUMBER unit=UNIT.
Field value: value=1525 unit=rpm
